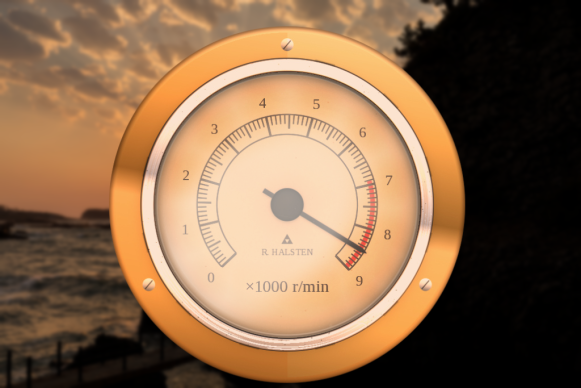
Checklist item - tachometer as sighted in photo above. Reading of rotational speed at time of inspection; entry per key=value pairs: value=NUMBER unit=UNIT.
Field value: value=8500 unit=rpm
